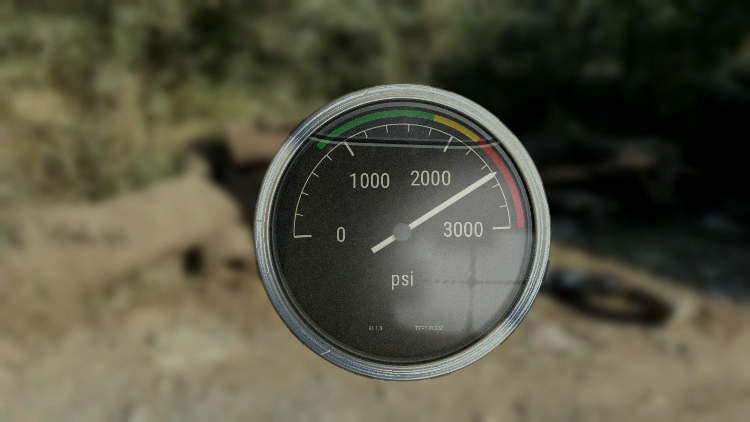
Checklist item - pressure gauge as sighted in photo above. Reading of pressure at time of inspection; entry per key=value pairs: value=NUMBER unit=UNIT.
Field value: value=2500 unit=psi
